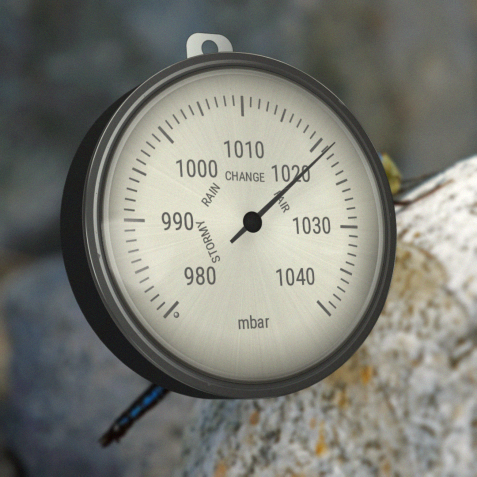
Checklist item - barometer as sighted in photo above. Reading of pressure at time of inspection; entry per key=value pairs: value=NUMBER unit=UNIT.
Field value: value=1021 unit=mbar
